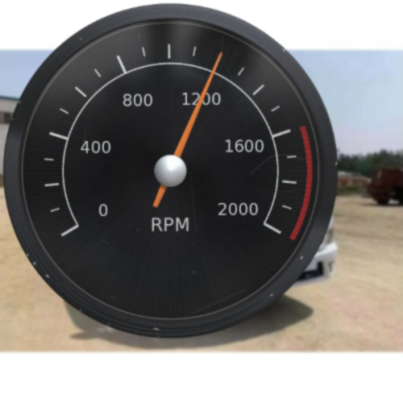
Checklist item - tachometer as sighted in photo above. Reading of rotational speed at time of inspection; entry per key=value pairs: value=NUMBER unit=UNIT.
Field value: value=1200 unit=rpm
